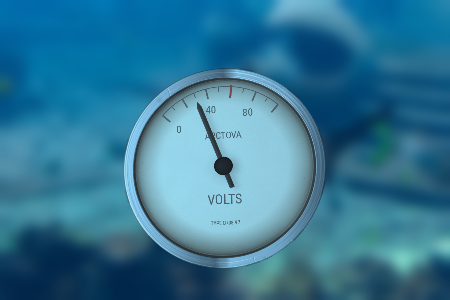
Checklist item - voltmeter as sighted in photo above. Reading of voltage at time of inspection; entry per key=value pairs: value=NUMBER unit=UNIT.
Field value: value=30 unit=V
